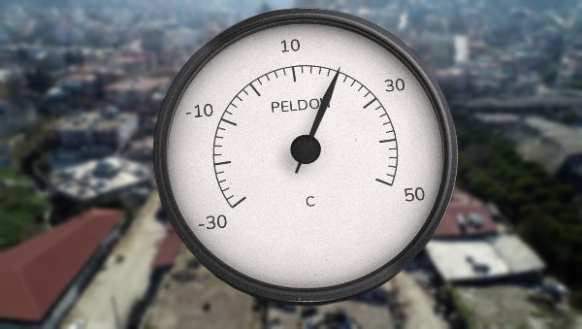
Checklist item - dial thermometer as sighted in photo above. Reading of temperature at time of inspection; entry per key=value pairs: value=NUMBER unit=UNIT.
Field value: value=20 unit=°C
